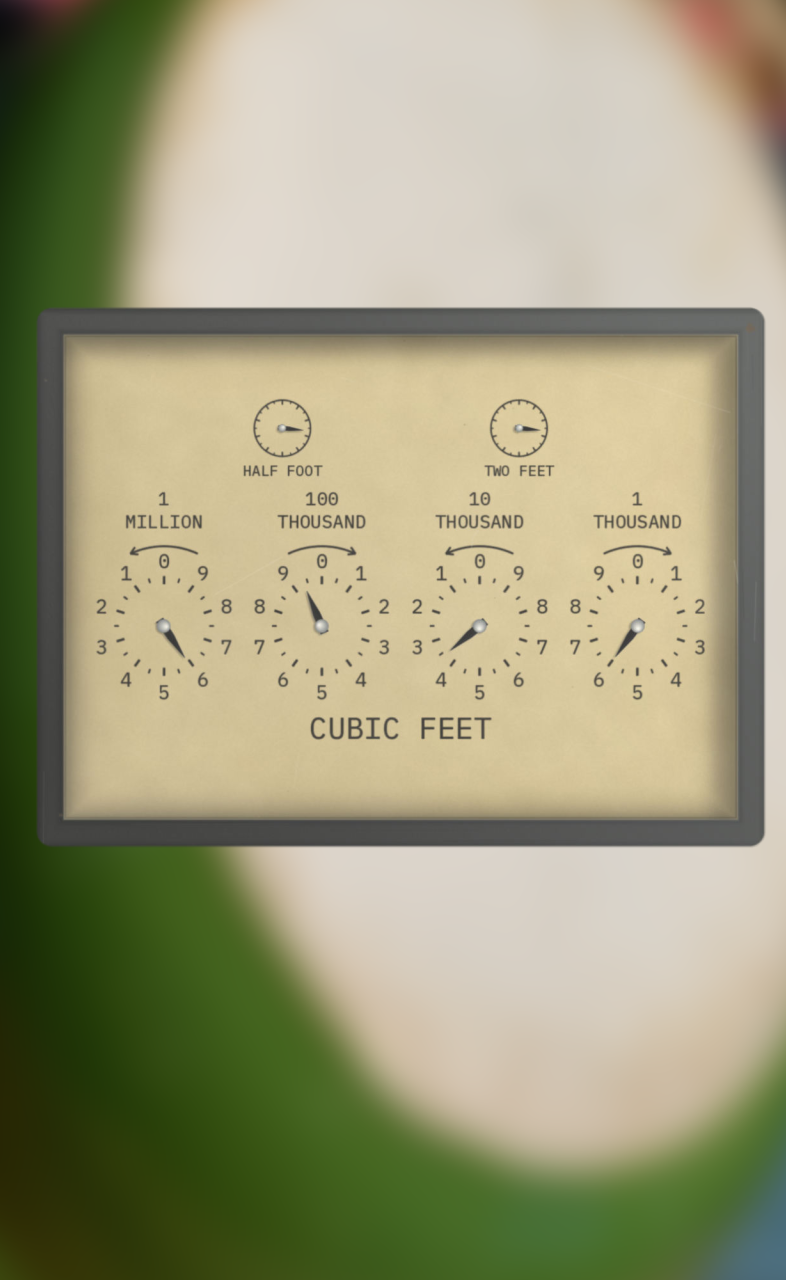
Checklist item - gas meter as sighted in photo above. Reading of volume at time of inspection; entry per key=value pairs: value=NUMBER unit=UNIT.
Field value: value=593600 unit=ft³
